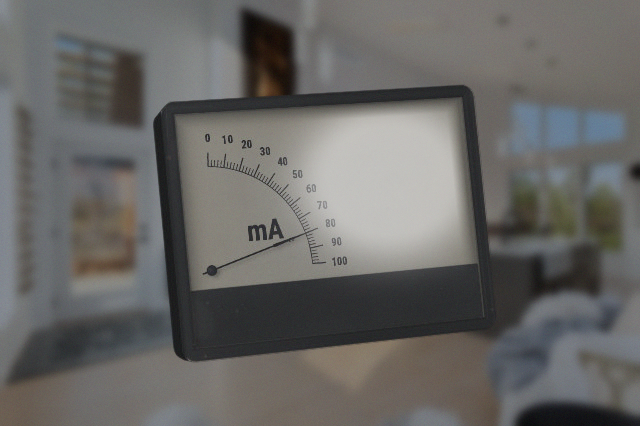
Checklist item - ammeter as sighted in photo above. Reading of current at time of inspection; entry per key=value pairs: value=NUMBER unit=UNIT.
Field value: value=80 unit=mA
